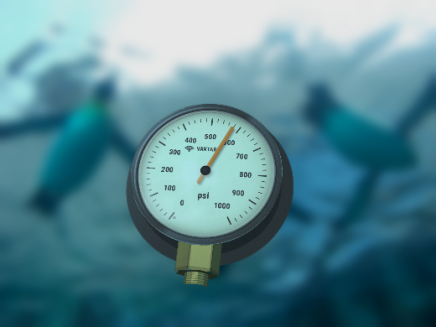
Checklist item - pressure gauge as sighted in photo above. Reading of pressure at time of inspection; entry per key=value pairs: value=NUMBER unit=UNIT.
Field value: value=580 unit=psi
